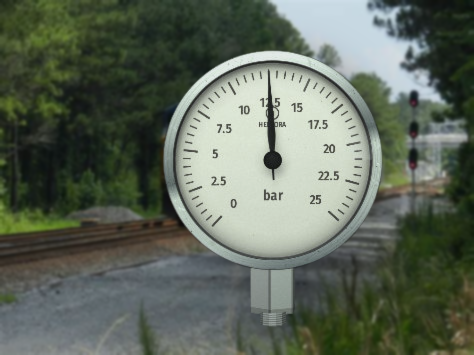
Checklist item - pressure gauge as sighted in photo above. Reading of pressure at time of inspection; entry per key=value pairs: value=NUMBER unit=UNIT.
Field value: value=12.5 unit=bar
